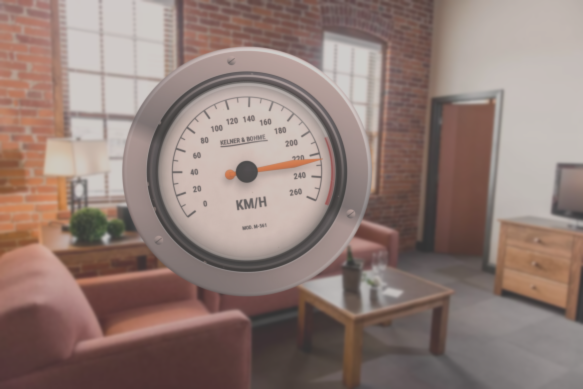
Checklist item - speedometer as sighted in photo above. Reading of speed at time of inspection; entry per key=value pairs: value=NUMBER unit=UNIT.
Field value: value=225 unit=km/h
